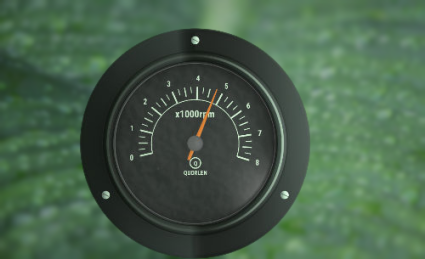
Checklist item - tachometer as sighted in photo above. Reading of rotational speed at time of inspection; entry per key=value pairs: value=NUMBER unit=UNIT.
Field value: value=4750 unit=rpm
